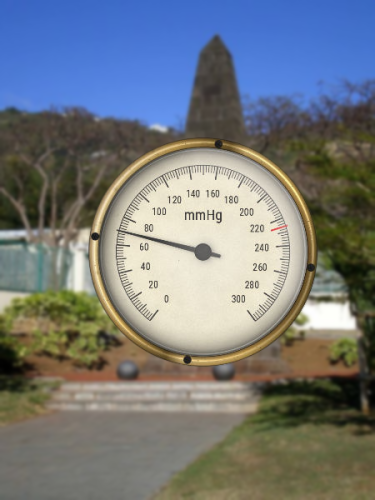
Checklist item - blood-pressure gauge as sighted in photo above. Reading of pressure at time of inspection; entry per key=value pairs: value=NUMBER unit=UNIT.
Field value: value=70 unit=mmHg
